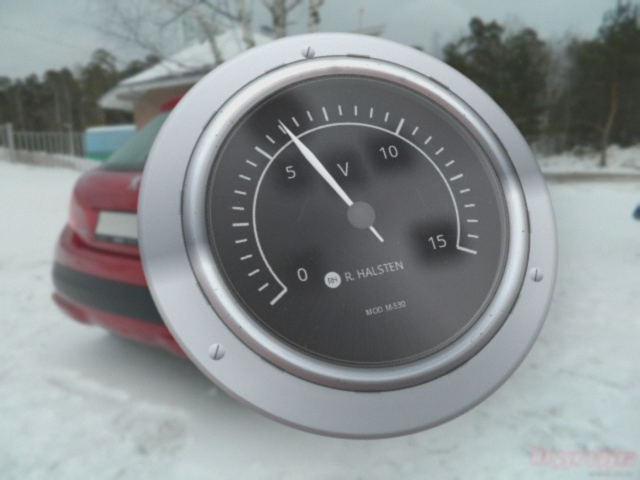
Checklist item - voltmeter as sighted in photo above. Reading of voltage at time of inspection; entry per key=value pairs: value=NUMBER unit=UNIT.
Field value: value=6 unit=V
